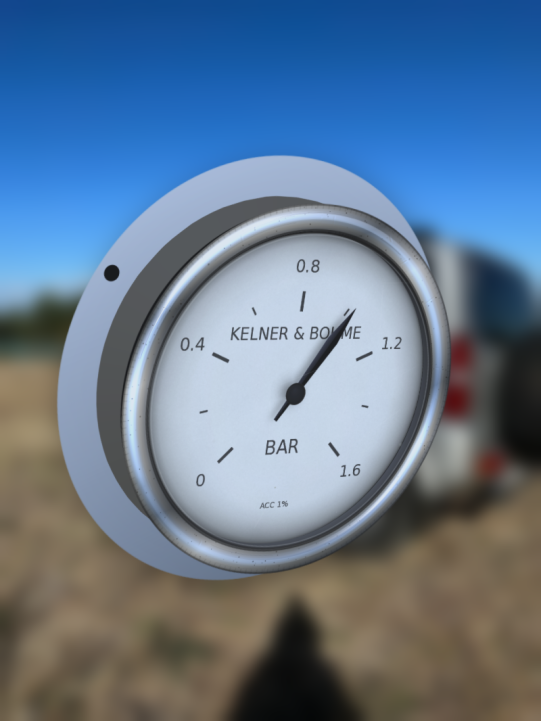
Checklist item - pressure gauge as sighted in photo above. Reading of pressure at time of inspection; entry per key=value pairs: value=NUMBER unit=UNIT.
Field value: value=1 unit=bar
